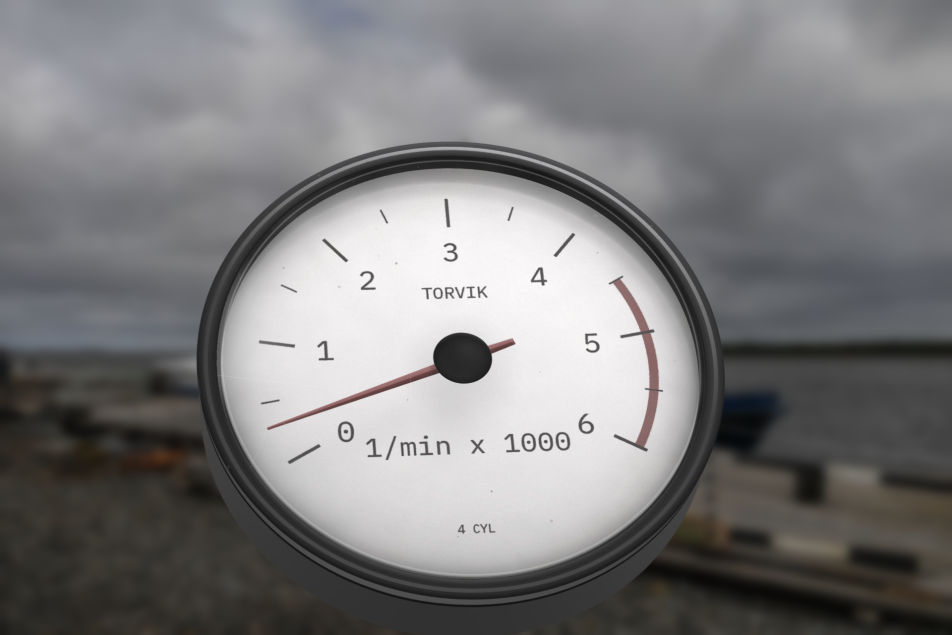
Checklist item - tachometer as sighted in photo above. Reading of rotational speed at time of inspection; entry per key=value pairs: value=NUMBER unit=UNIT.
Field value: value=250 unit=rpm
